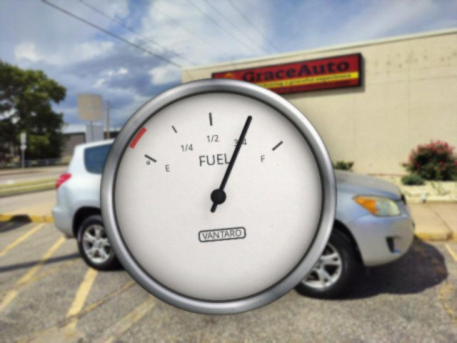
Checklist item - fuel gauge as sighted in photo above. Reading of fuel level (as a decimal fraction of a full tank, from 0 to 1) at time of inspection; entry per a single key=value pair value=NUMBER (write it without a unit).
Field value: value=0.75
